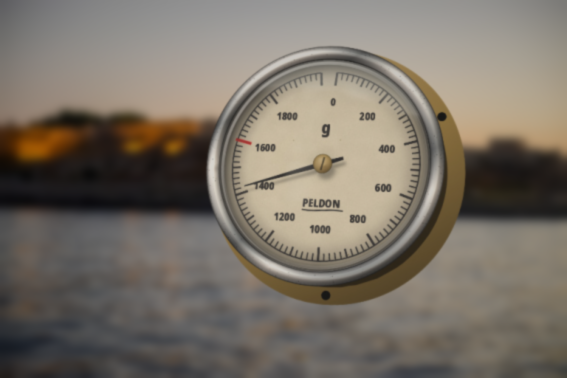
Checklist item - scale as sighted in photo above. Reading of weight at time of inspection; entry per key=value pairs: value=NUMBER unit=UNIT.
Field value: value=1420 unit=g
